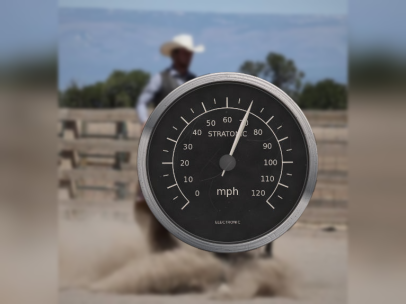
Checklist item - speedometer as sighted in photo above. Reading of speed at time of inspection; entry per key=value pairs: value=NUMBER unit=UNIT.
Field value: value=70 unit=mph
